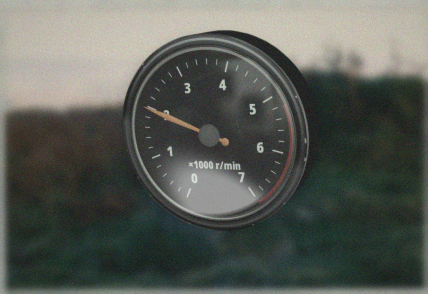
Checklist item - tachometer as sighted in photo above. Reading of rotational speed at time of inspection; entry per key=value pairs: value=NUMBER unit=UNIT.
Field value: value=2000 unit=rpm
